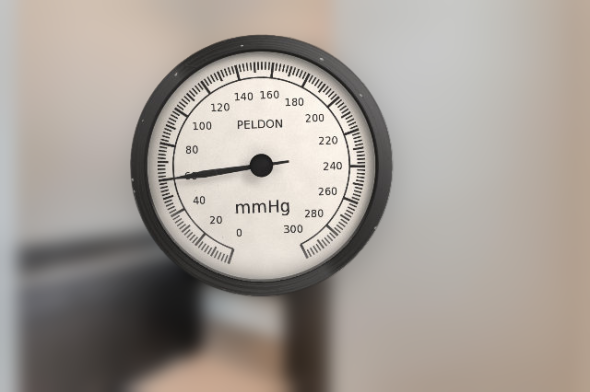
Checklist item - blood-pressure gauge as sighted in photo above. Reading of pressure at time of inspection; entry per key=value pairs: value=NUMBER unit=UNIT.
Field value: value=60 unit=mmHg
